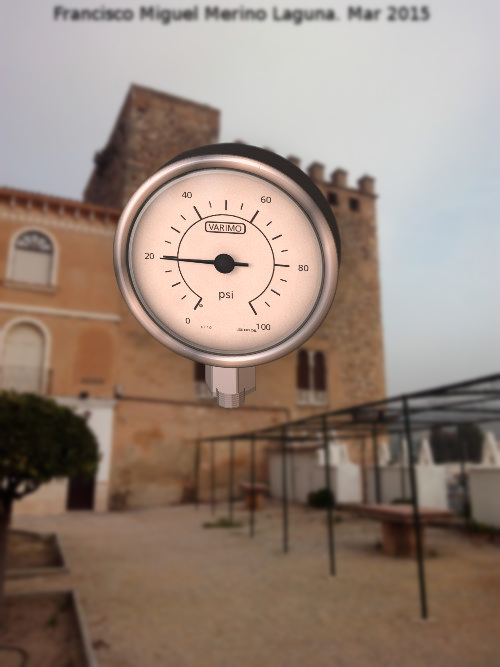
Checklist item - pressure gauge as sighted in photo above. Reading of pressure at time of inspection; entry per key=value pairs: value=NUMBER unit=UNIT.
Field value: value=20 unit=psi
